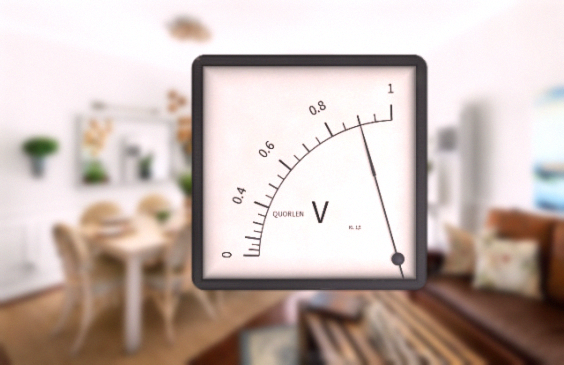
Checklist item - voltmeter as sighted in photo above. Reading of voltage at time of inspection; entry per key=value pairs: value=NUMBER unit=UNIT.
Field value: value=0.9 unit=V
